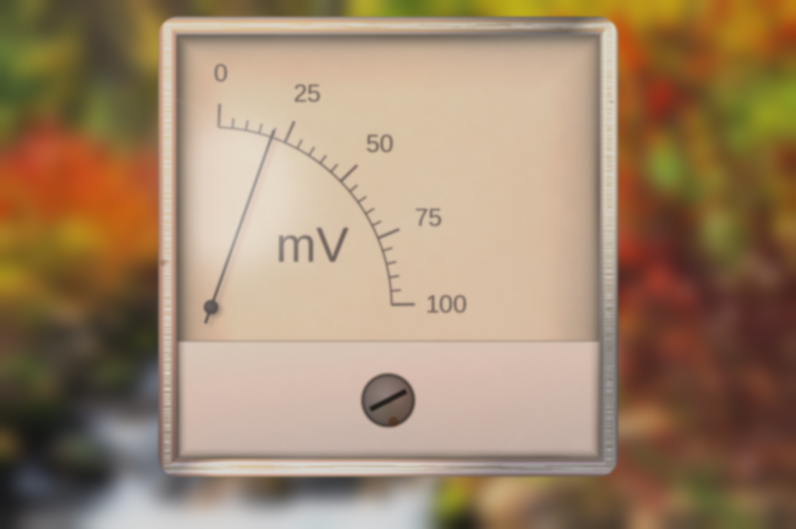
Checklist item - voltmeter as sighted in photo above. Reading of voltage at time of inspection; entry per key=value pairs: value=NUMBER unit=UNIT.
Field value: value=20 unit=mV
